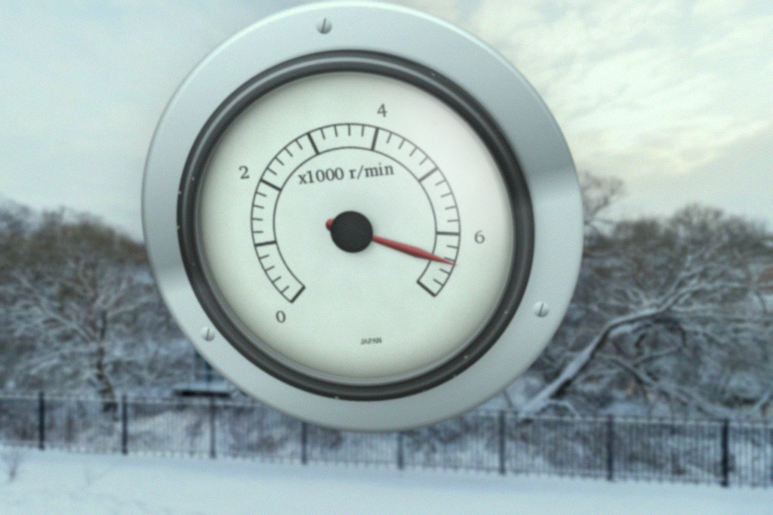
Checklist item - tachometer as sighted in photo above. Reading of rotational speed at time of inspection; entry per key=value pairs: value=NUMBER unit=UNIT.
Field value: value=6400 unit=rpm
